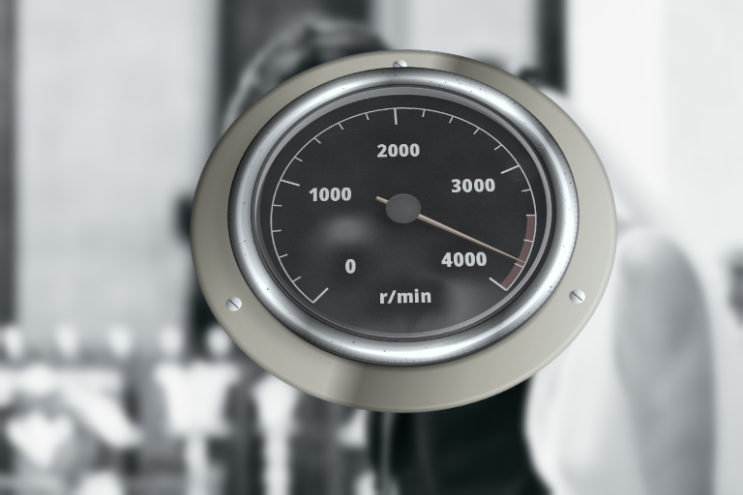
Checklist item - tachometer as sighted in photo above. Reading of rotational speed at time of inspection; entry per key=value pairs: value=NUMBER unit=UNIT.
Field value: value=3800 unit=rpm
